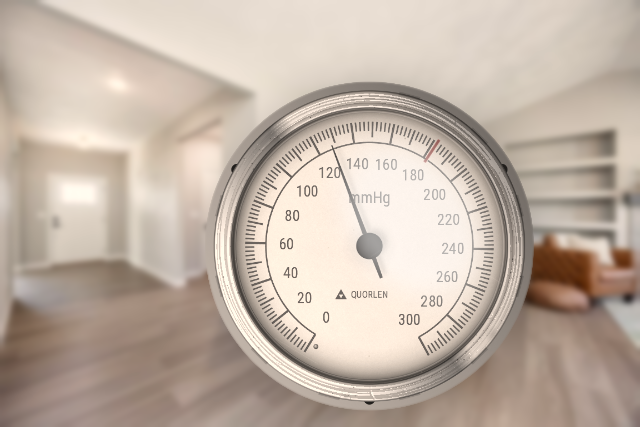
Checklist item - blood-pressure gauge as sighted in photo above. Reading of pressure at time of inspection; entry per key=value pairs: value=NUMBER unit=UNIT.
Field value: value=128 unit=mmHg
